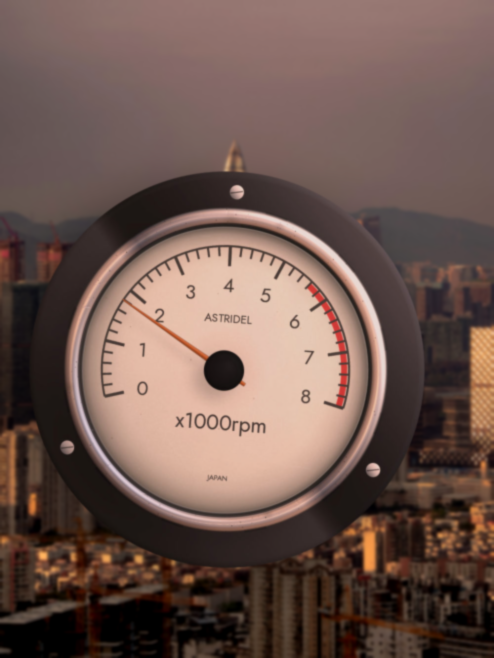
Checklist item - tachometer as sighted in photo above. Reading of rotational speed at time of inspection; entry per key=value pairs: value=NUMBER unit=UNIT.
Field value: value=1800 unit=rpm
